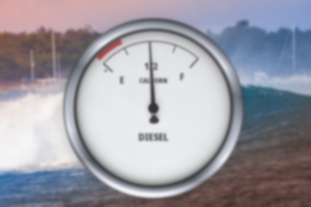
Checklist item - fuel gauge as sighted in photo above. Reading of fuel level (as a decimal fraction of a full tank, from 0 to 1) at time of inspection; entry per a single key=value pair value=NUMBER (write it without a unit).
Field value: value=0.5
